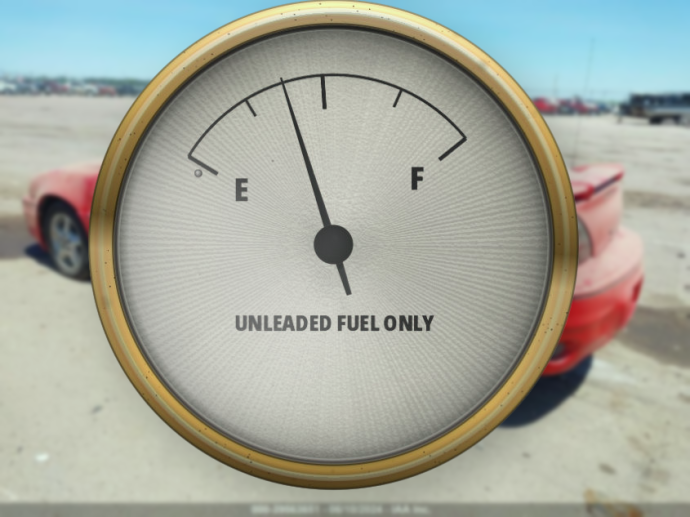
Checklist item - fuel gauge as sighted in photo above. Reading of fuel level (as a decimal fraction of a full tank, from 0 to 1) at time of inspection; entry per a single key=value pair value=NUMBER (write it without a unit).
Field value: value=0.375
